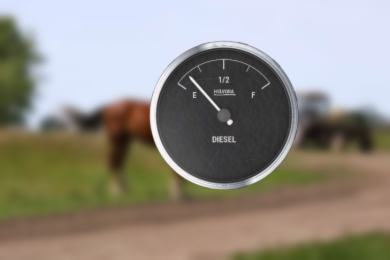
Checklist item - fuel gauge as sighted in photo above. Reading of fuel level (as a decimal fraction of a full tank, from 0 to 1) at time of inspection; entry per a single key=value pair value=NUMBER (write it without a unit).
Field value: value=0.125
